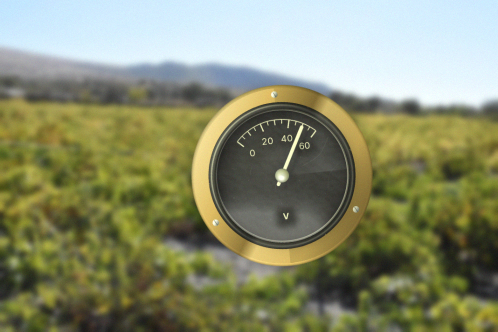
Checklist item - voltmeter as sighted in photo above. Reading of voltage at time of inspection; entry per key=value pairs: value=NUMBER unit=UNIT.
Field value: value=50 unit=V
